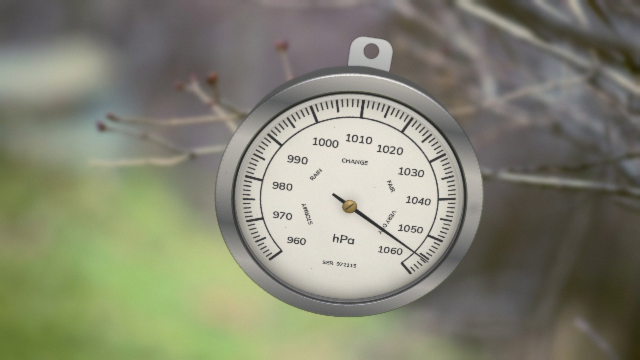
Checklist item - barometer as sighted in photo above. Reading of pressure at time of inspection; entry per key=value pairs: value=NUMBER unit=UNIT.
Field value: value=1055 unit=hPa
